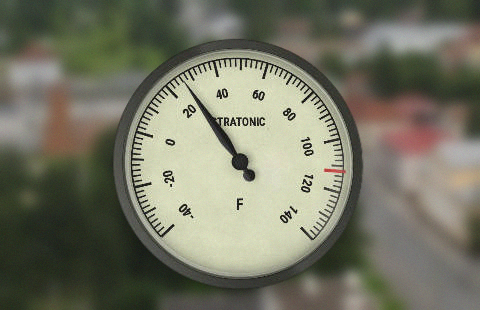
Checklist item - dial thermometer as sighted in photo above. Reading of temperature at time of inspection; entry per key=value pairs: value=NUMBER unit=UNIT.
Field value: value=26 unit=°F
